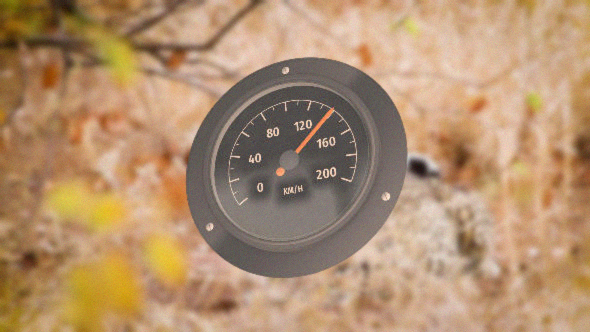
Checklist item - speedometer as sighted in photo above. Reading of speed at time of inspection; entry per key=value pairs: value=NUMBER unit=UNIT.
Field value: value=140 unit=km/h
